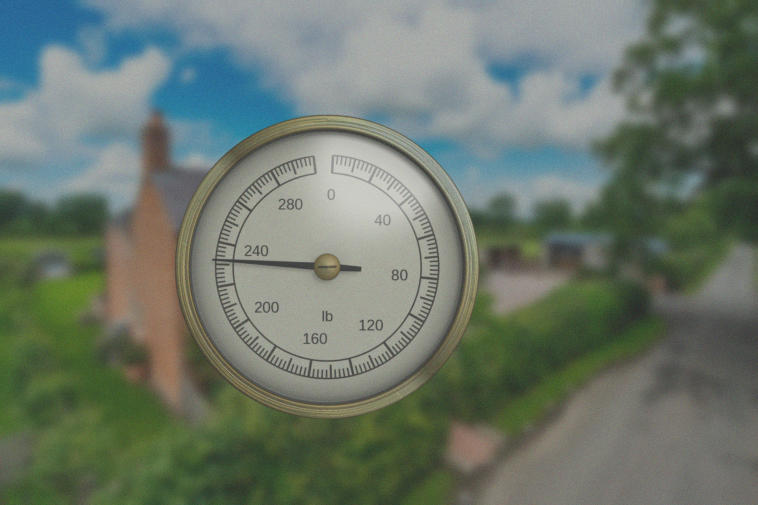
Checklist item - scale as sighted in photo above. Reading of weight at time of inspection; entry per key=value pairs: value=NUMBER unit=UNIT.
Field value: value=232 unit=lb
